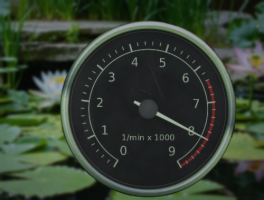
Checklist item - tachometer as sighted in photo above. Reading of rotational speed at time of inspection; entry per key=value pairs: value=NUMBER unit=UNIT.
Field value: value=8000 unit=rpm
